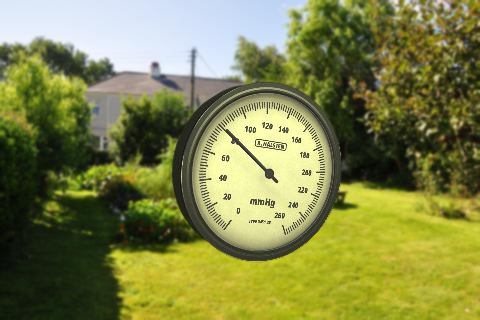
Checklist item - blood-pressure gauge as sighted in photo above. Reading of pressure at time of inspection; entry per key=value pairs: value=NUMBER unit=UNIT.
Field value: value=80 unit=mmHg
